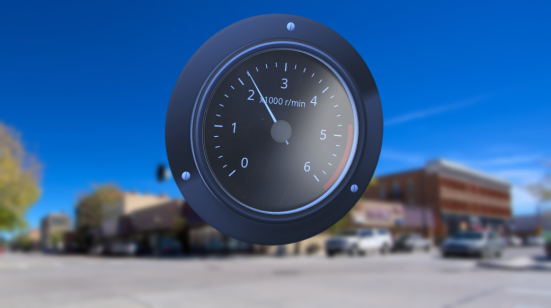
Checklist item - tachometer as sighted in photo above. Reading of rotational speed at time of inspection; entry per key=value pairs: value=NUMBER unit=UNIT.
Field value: value=2200 unit=rpm
